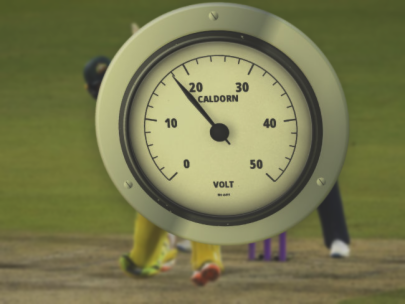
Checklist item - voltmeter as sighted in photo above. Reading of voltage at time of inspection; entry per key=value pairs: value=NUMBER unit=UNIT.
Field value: value=18 unit=V
